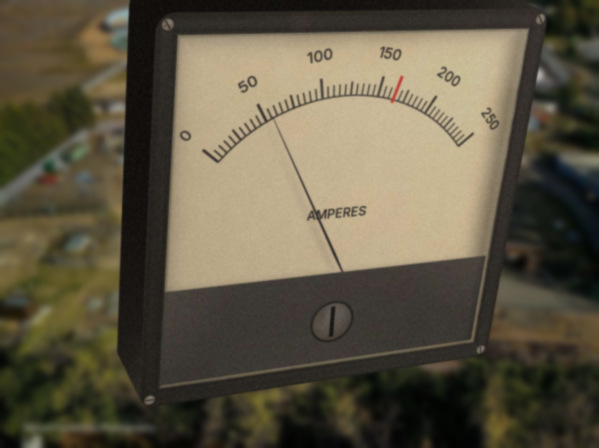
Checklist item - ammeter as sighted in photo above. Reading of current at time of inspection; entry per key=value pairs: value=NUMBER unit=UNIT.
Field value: value=55 unit=A
